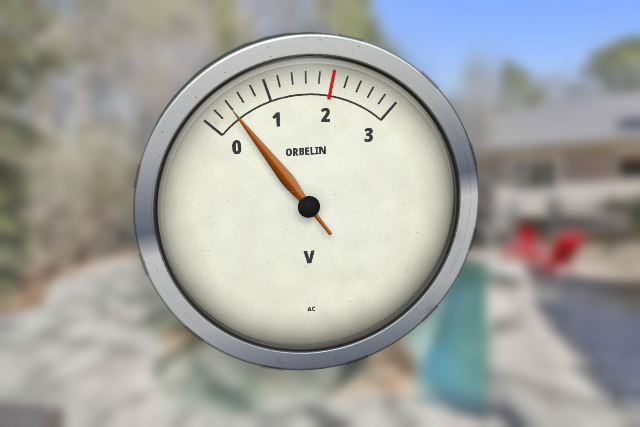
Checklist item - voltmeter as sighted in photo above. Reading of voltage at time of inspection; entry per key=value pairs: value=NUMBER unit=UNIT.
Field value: value=0.4 unit=V
